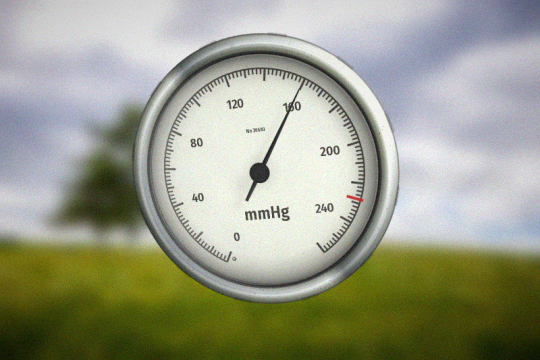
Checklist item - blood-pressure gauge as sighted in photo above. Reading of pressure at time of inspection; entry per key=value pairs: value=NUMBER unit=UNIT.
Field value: value=160 unit=mmHg
